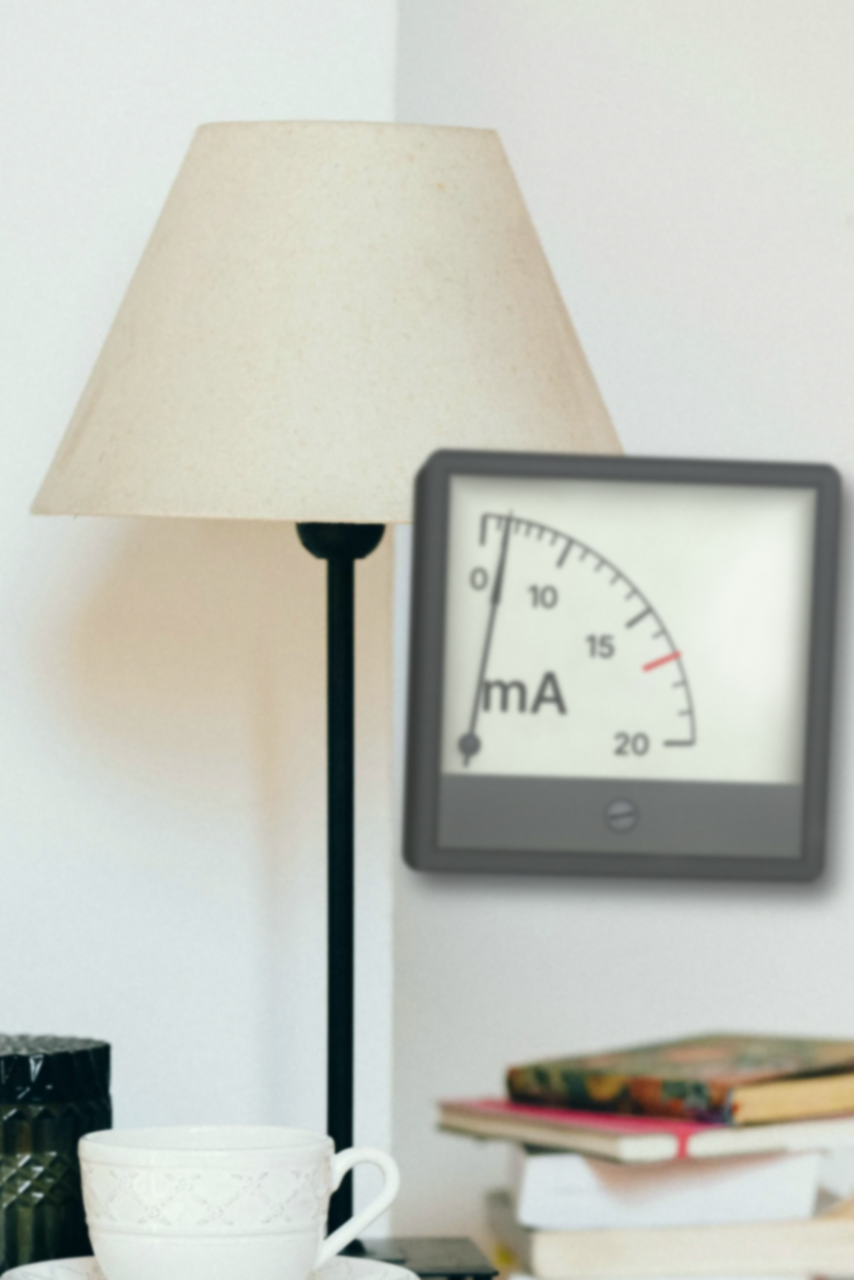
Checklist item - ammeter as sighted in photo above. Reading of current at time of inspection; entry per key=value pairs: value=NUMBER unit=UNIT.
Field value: value=5 unit=mA
